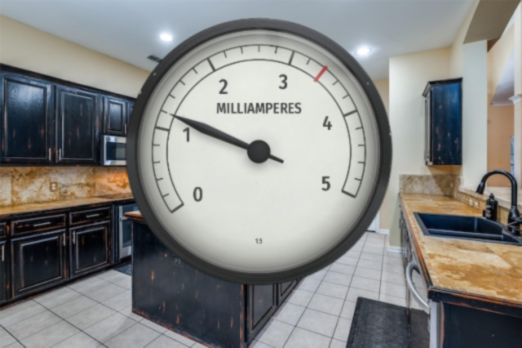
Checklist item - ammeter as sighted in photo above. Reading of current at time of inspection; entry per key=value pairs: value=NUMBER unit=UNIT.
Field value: value=1.2 unit=mA
